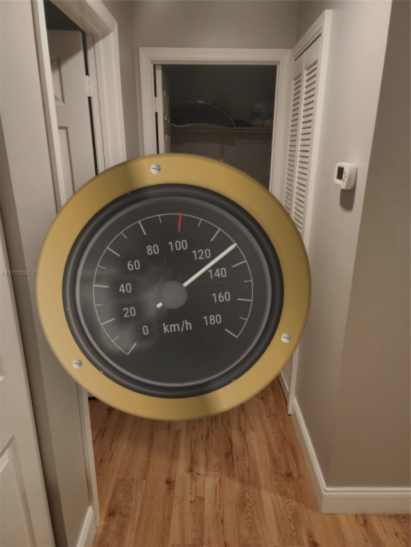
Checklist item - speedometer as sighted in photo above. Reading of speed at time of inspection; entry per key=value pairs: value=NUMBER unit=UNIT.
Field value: value=130 unit=km/h
